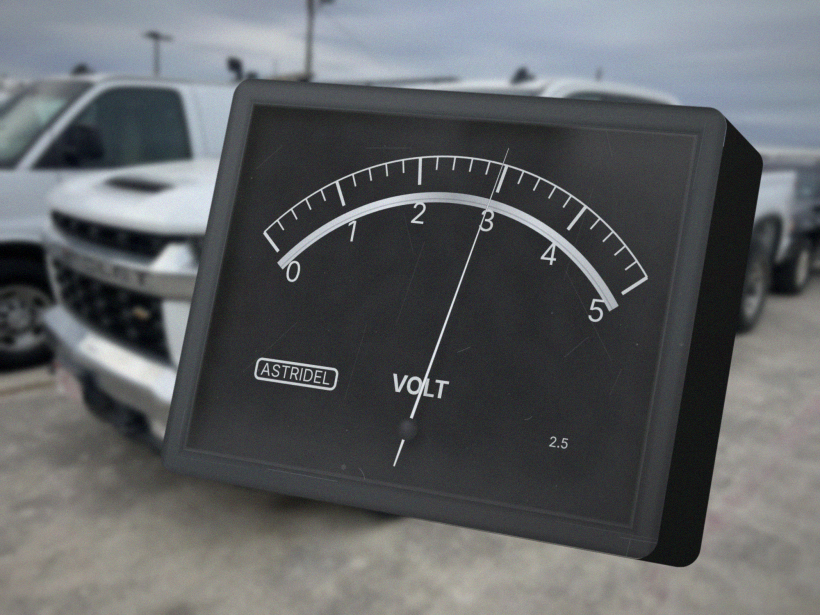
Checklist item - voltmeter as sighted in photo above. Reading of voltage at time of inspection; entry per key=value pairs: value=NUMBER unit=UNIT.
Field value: value=3 unit=V
